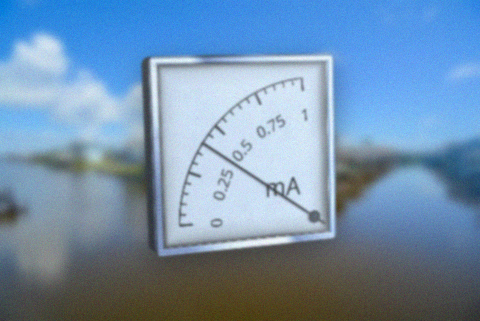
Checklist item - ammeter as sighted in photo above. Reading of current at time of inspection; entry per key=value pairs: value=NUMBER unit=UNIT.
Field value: value=0.4 unit=mA
